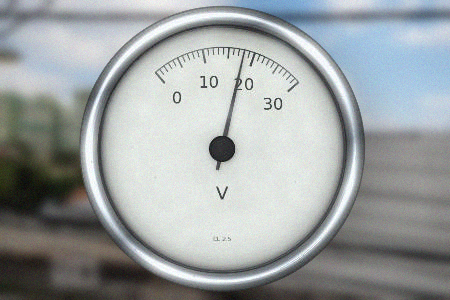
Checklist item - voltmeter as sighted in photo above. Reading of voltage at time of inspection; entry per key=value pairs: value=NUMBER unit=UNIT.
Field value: value=18 unit=V
